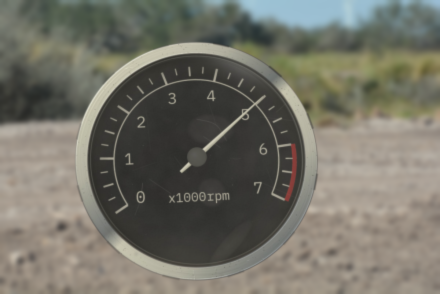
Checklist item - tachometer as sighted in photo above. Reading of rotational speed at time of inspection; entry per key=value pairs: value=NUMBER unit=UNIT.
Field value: value=5000 unit=rpm
